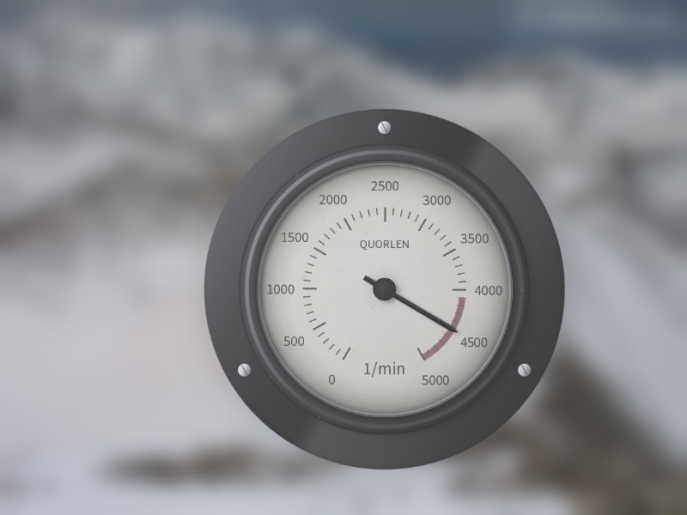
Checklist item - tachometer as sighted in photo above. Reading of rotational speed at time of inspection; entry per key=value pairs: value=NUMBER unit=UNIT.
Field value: value=4500 unit=rpm
